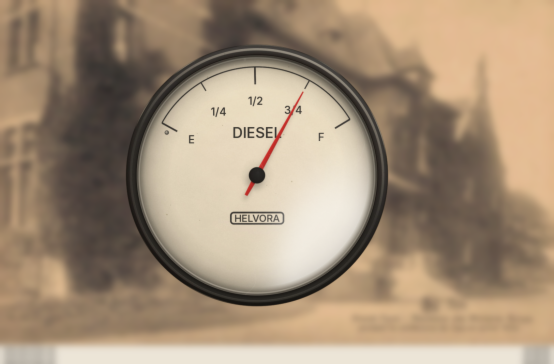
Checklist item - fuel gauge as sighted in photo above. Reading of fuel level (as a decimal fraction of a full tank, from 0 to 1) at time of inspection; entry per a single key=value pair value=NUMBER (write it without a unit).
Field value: value=0.75
